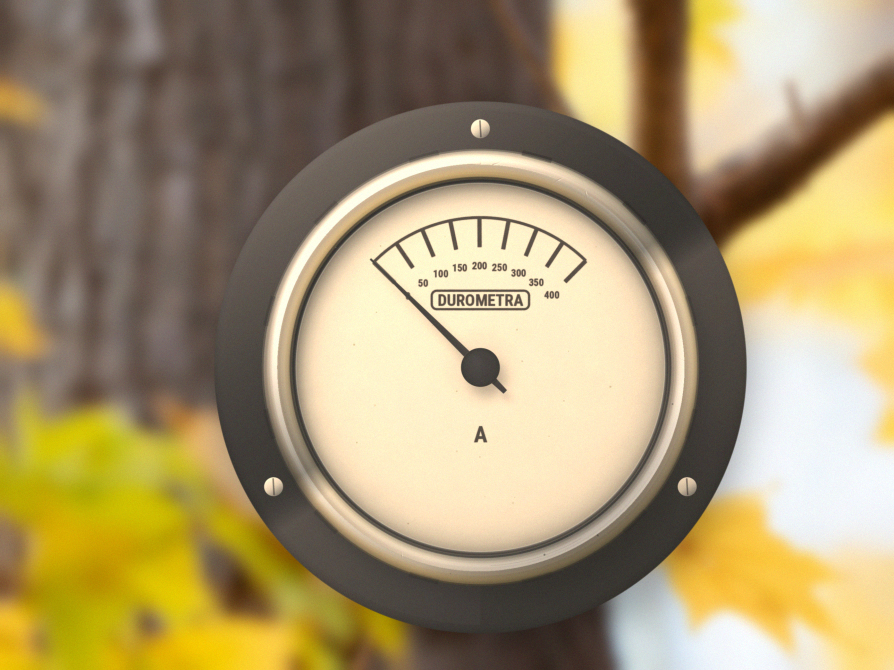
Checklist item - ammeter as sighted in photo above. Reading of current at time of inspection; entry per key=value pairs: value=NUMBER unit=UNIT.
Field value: value=0 unit=A
